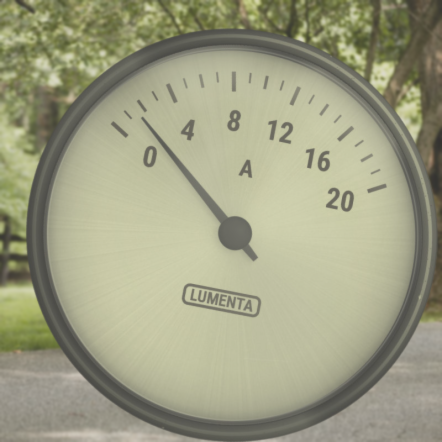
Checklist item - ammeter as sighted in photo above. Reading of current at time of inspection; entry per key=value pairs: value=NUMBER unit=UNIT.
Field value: value=1.5 unit=A
